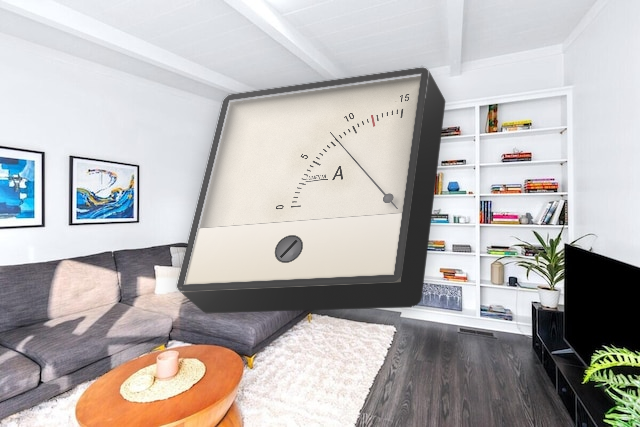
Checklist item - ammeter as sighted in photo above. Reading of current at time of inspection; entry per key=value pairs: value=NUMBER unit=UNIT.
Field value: value=8 unit=A
